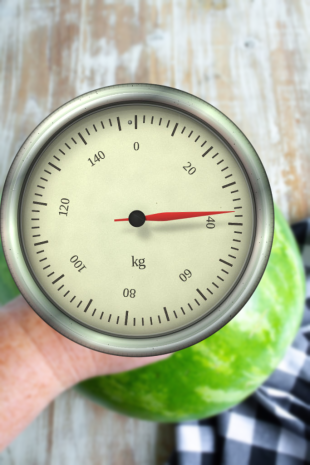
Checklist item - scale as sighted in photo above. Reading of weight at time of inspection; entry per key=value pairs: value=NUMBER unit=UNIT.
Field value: value=37 unit=kg
